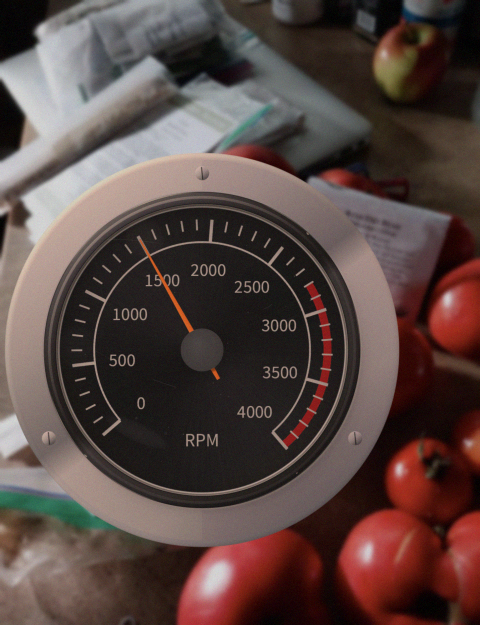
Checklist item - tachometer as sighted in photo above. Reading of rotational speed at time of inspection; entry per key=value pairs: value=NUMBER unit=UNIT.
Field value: value=1500 unit=rpm
